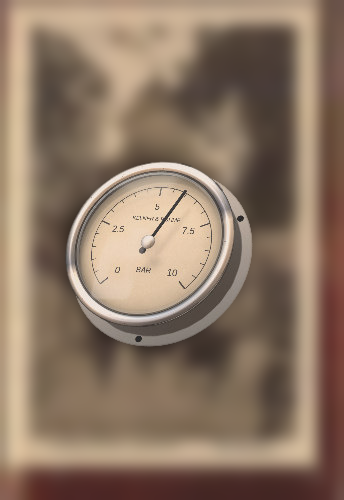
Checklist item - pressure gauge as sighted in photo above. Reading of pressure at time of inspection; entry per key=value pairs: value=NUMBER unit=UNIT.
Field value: value=6 unit=bar
